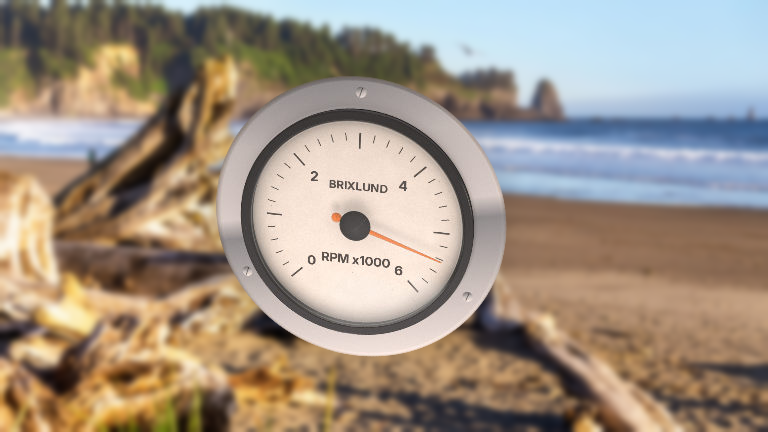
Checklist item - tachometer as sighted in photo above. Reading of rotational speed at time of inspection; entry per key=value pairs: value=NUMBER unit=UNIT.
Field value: value=5400 unit=rpm
